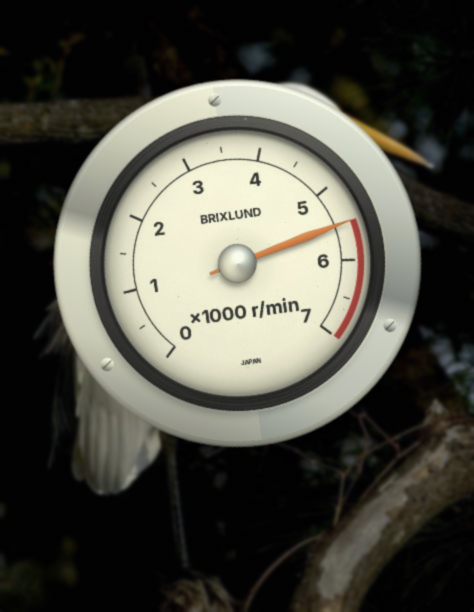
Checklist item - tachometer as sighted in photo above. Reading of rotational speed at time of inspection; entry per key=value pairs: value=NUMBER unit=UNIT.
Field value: value=5500 unit=rpm
